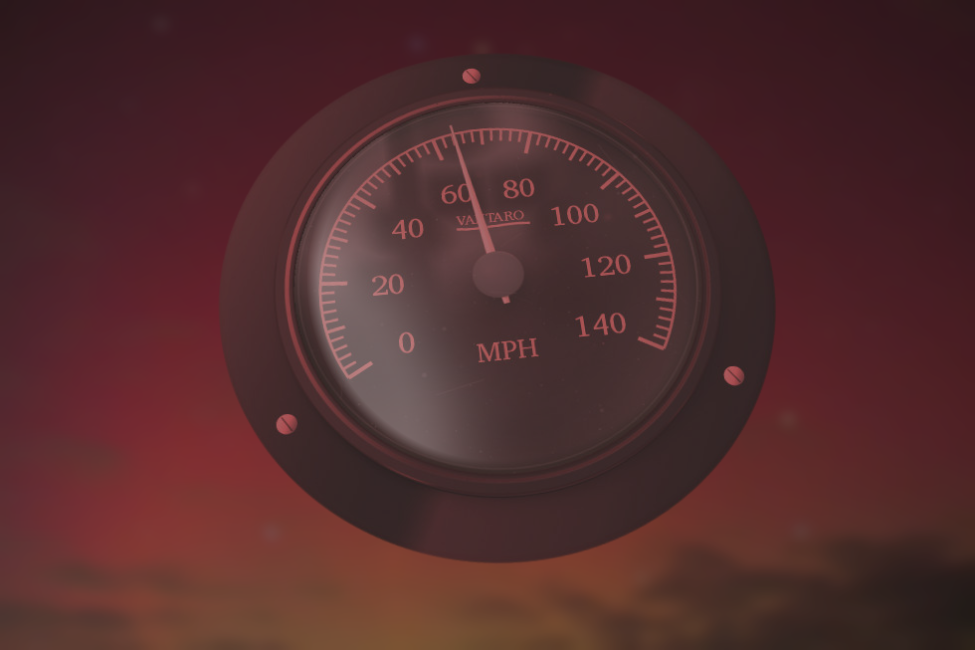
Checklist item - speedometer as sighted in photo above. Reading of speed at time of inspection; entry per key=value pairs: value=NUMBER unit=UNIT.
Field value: value=64 unit=mph
